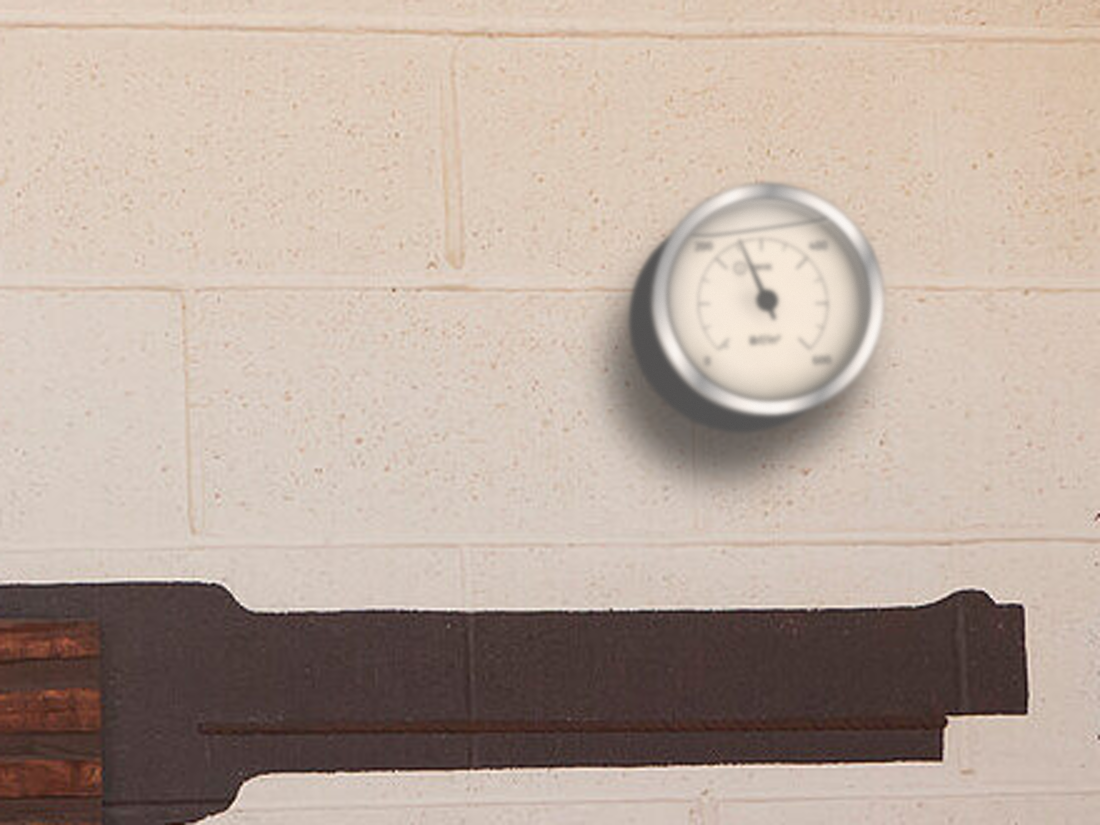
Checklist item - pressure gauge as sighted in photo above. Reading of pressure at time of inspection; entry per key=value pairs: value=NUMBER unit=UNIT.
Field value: value=250 unit=psi
